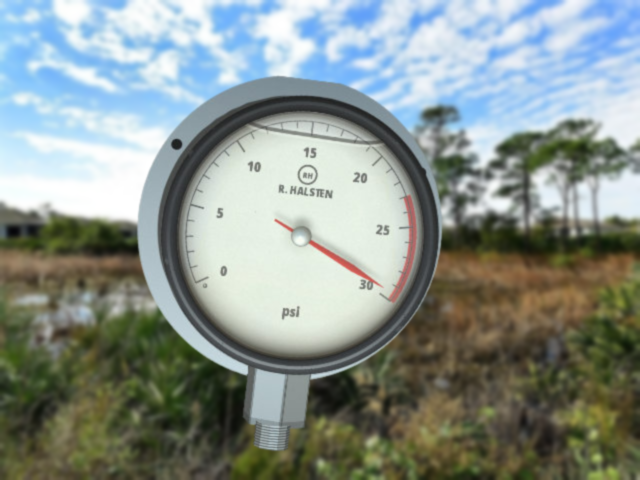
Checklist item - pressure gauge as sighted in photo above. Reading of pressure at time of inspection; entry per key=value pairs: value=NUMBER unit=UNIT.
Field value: value=29.5 unit=psi
